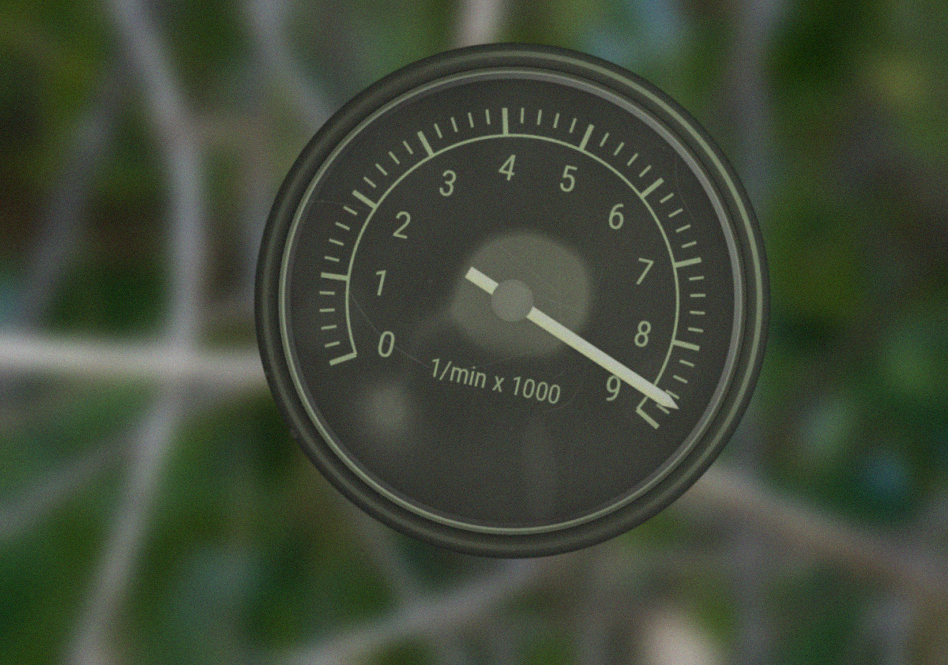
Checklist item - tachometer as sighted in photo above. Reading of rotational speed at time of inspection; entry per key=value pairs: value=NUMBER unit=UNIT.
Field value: value=8700 unit=rpm
